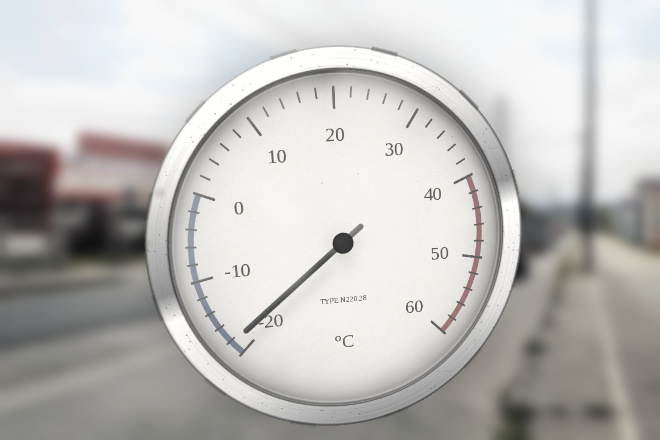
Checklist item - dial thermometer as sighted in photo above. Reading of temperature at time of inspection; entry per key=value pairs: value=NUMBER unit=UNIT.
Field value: value=-18 unit=°C
